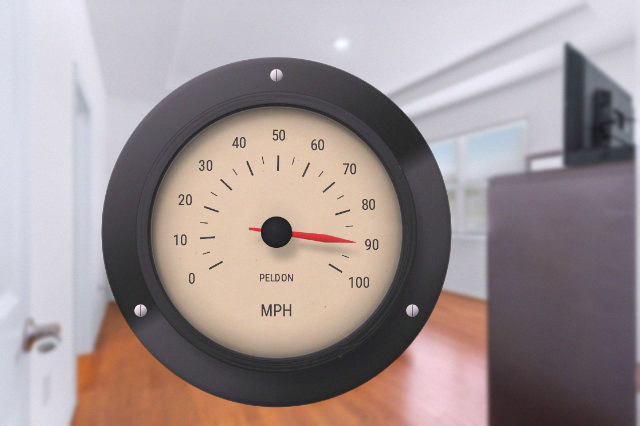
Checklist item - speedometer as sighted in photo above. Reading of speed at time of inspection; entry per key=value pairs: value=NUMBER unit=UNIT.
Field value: value=90 unit=mph
